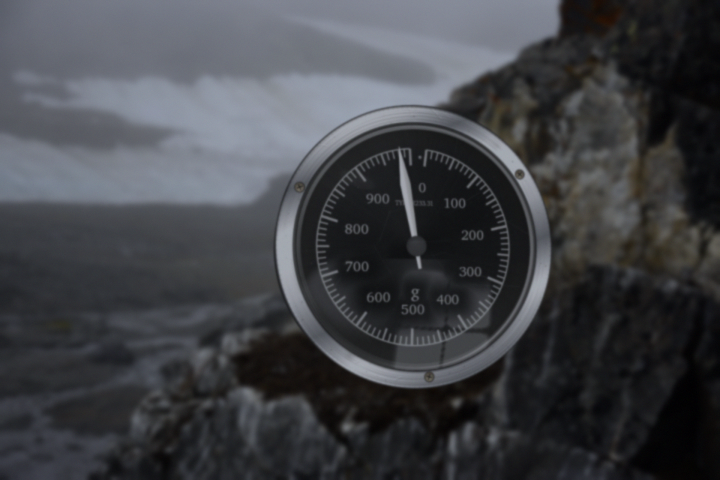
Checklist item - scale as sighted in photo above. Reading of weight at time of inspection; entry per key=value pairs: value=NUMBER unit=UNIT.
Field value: value=980 unit=g
